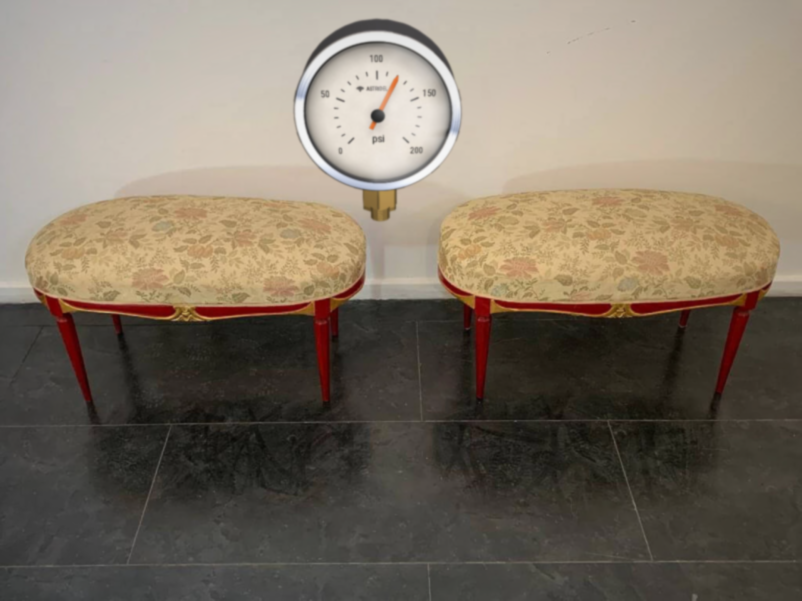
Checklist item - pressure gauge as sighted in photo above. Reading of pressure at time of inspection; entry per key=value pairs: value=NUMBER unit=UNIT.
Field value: value=120 unit=psi
